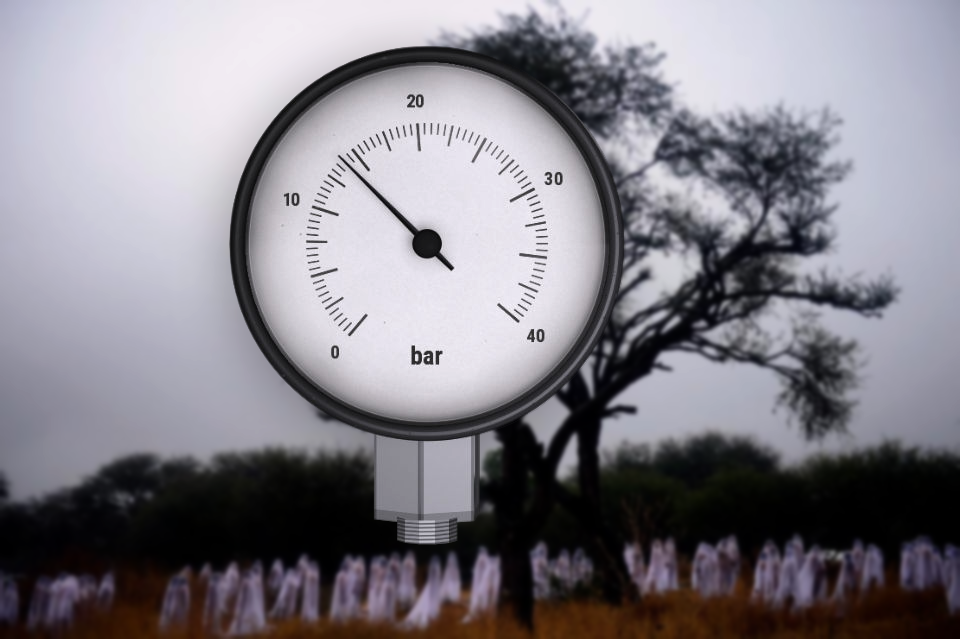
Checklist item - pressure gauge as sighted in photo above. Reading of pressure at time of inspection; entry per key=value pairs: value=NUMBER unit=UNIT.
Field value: value=14 unit=bar
